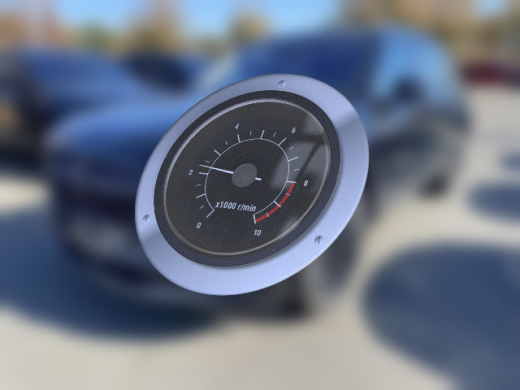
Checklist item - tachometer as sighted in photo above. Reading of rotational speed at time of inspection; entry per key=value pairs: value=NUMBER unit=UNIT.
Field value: value=2250 unit=rpm
